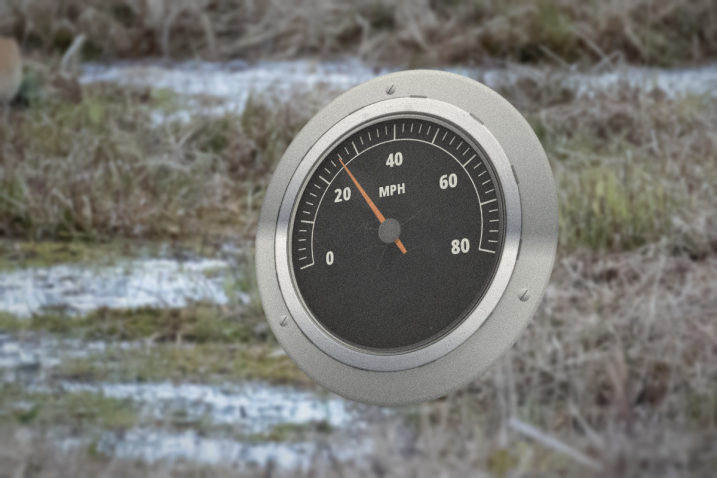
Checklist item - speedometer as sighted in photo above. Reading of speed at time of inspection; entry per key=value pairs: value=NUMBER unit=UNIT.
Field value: value=26 unit=mph
